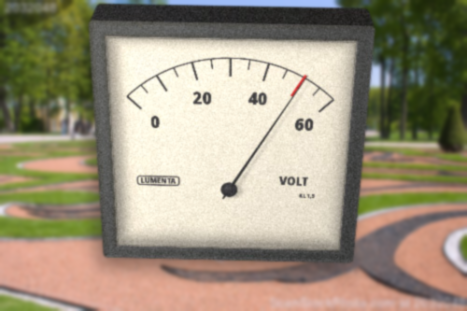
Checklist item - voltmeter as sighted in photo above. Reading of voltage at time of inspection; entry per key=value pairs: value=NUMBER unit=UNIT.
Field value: value=50 unit=V
